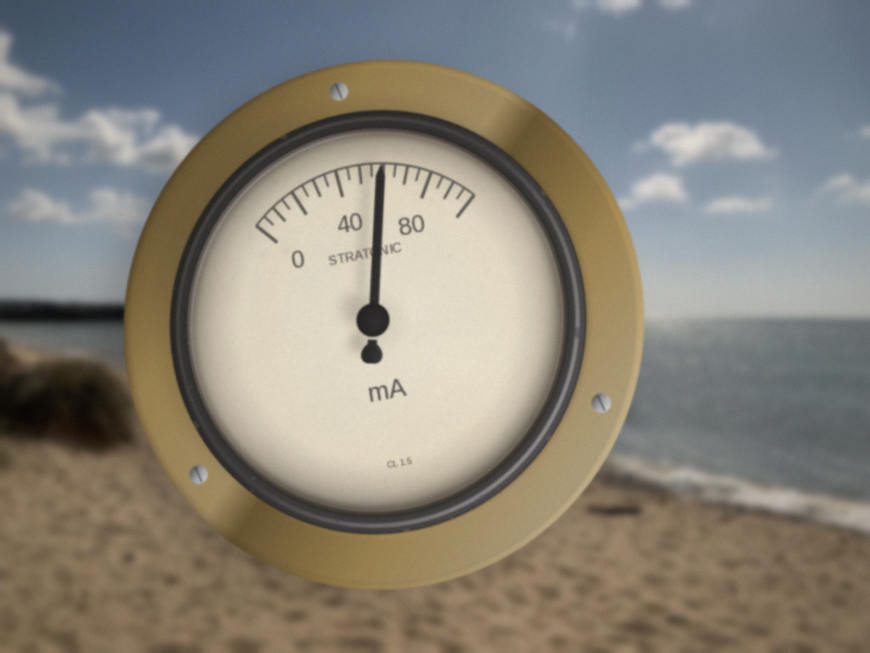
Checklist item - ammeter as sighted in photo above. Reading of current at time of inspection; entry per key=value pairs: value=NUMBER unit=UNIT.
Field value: value=60 unit=mA
